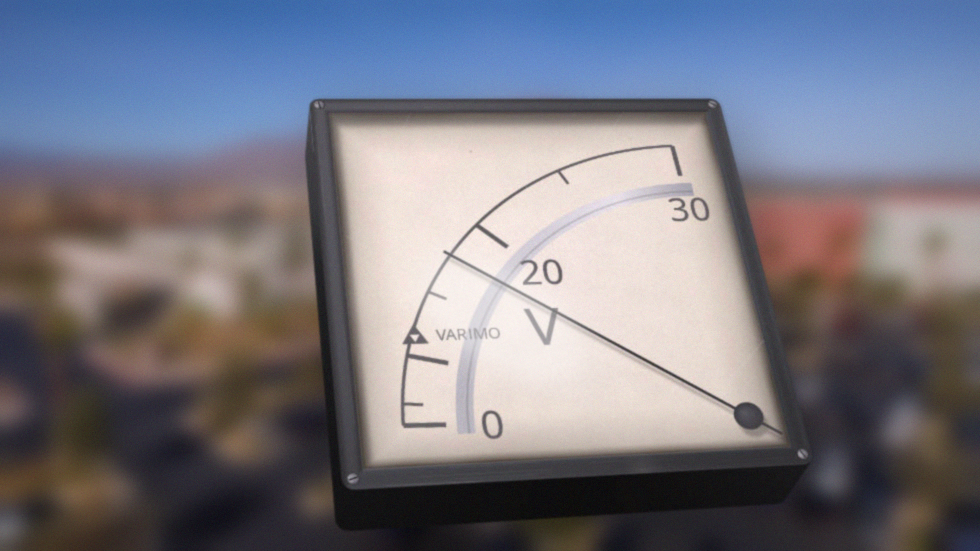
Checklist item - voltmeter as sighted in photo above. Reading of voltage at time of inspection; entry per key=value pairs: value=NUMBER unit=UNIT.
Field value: value=17.5 unit=V
